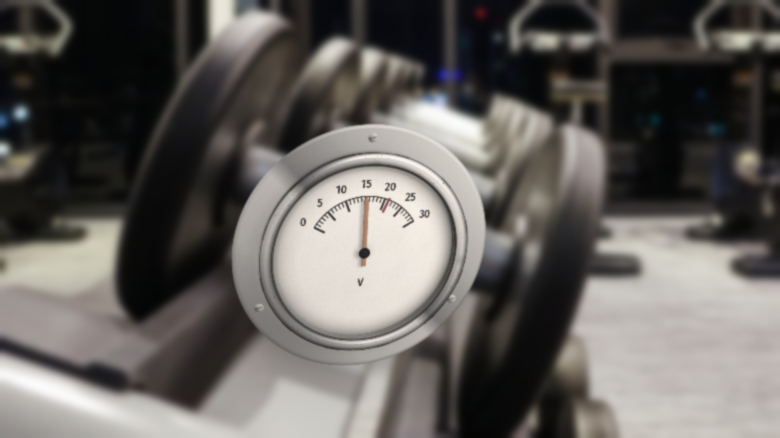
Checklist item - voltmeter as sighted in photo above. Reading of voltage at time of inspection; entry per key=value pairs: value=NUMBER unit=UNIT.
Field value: value=15 unit=V
